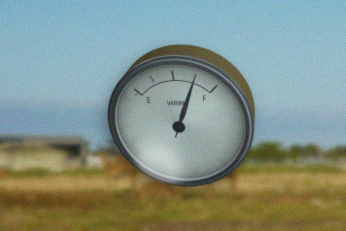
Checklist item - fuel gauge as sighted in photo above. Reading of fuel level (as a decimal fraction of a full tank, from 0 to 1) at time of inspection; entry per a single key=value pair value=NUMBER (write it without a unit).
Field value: value=0.75
